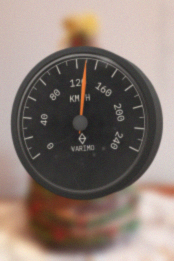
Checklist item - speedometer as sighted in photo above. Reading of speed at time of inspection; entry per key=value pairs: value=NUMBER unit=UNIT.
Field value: value=130 unit=km/h
